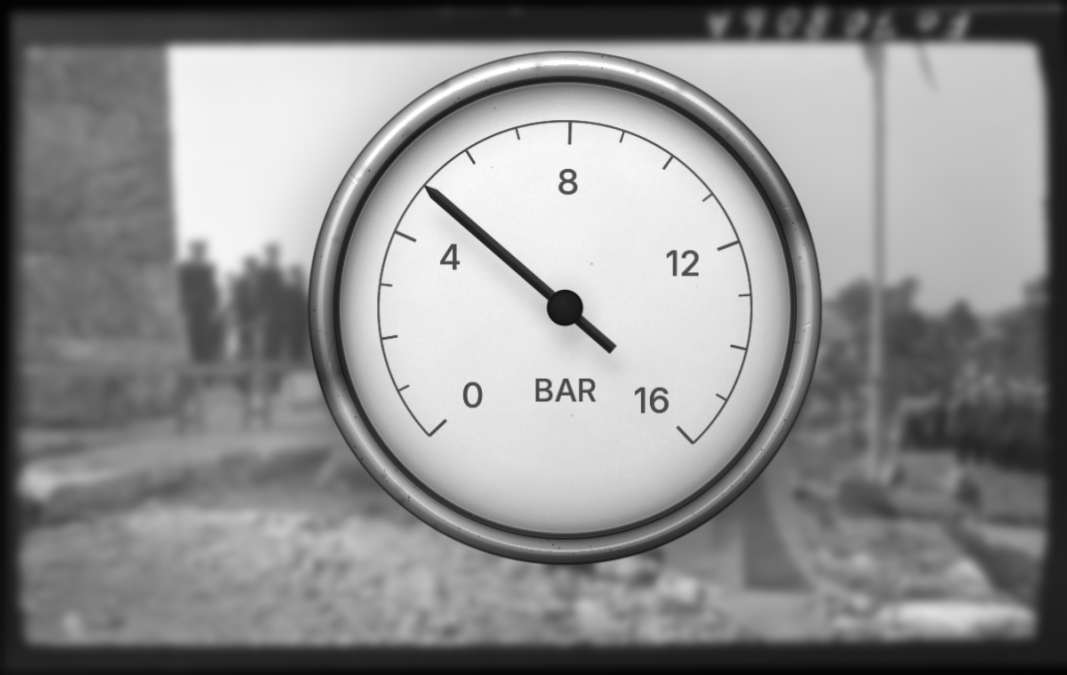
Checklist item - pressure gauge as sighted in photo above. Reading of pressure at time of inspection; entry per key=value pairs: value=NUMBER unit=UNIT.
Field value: value=5 unit=bar
